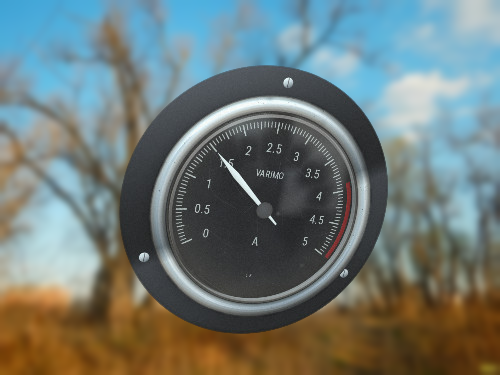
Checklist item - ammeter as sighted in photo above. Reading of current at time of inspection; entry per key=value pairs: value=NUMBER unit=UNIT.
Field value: value=1.5 unit=A
